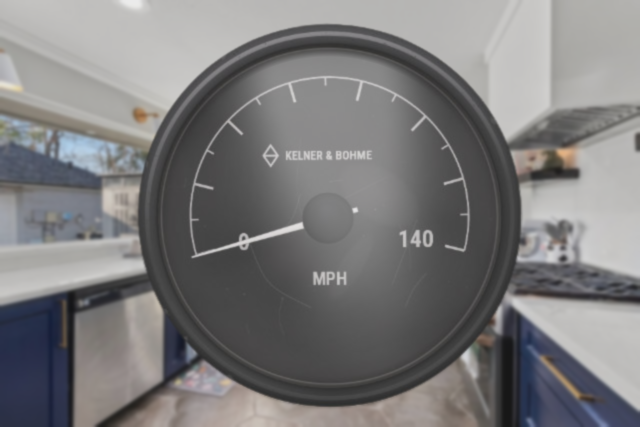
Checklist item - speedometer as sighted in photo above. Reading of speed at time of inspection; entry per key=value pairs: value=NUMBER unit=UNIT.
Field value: value=0 unit=mph
